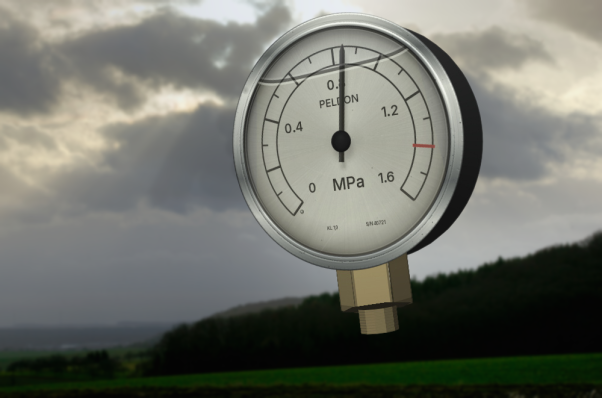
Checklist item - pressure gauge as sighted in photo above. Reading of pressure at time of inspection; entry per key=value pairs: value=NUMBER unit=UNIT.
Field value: value=0.85 unit=MPa
